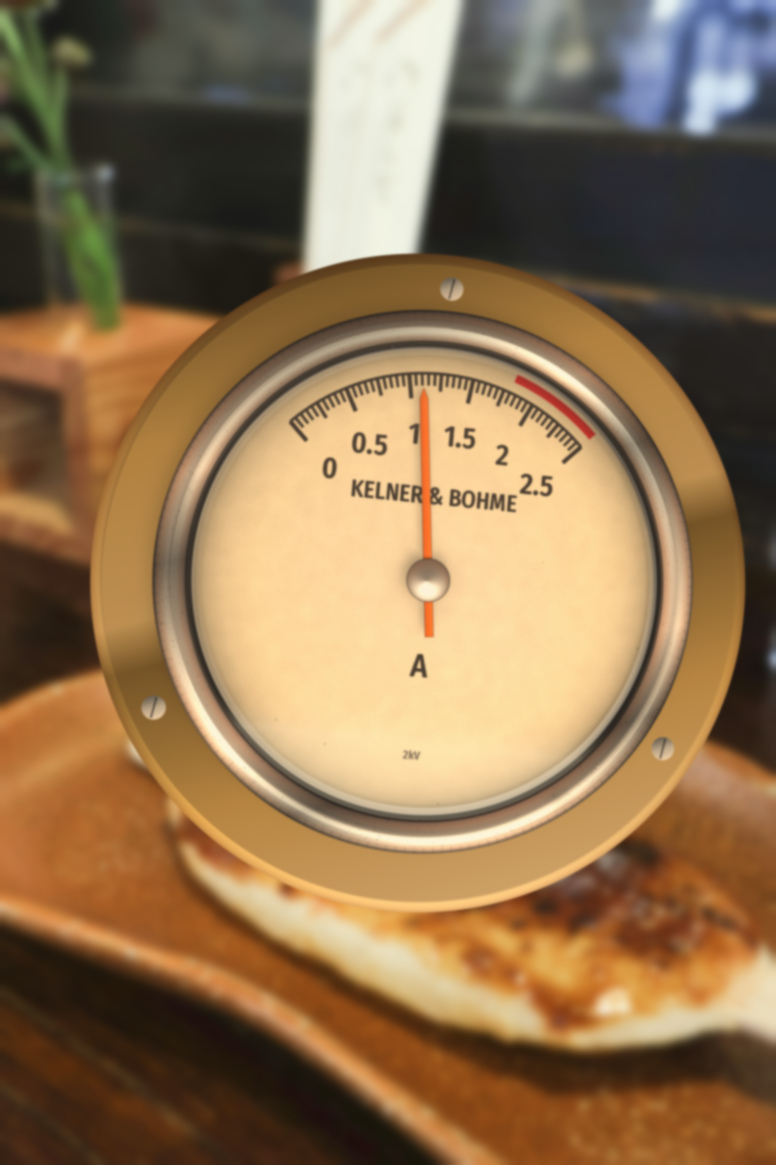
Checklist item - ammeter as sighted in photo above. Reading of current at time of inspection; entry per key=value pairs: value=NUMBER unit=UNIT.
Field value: value=1.1 unit=A
